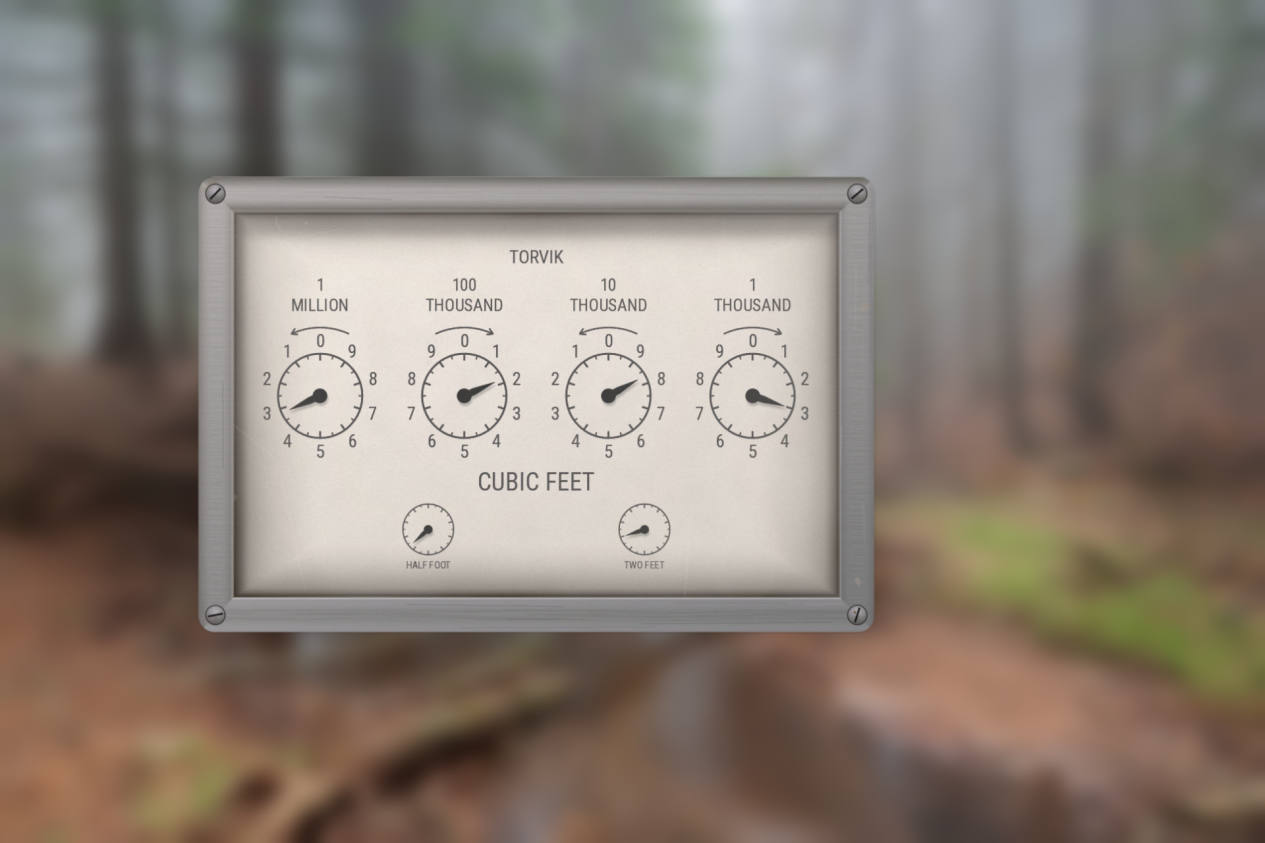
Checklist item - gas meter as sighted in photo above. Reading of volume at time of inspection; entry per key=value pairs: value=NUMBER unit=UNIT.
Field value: value=318300 unit=ft³
